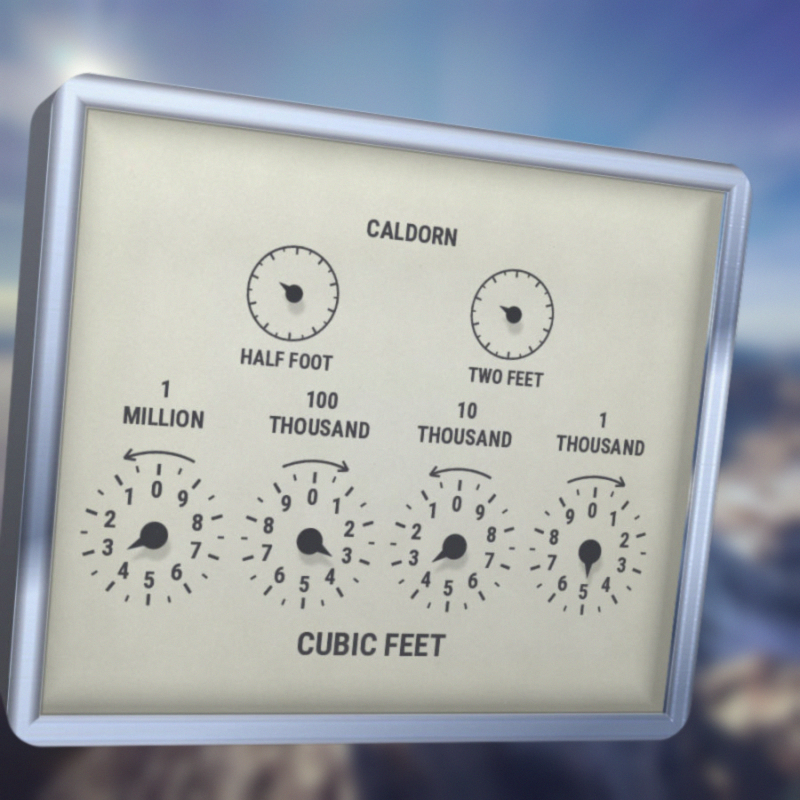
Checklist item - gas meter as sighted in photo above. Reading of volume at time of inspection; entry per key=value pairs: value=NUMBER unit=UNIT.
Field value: value=333500 unit=ft³
